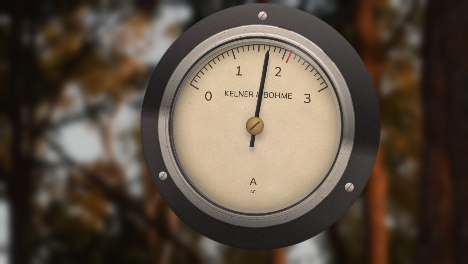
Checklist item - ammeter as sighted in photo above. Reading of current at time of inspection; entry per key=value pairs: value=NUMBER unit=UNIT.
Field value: value=1.7 unit=A
